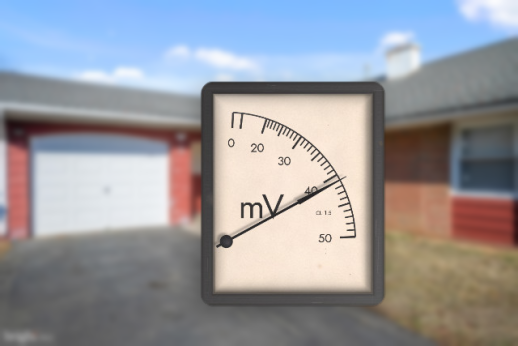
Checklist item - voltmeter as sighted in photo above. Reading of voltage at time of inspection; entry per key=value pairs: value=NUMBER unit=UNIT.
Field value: value=41 unit=mV
